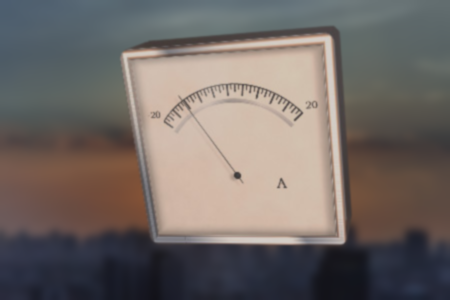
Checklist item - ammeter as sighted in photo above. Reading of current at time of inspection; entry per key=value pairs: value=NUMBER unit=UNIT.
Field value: value=-12 unit=A
